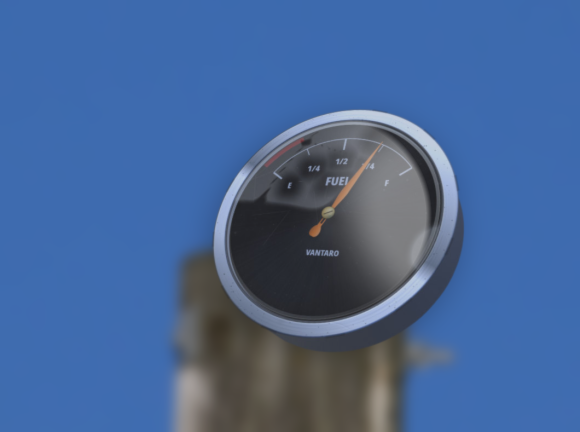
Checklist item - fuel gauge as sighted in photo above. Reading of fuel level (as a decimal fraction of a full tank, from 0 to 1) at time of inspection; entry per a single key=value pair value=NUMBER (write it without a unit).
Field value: value=0.75
